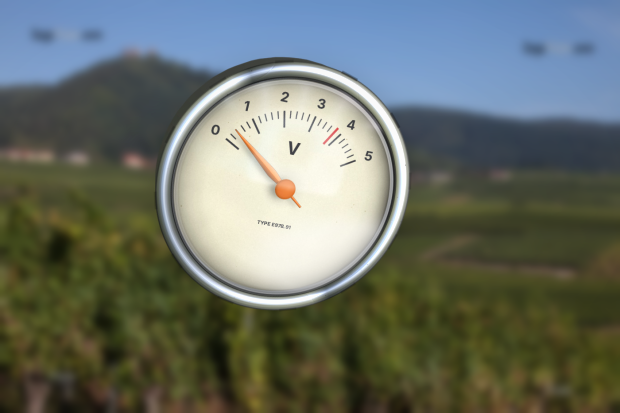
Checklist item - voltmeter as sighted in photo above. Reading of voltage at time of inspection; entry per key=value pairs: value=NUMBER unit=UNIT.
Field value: value=0.4 unit=V
